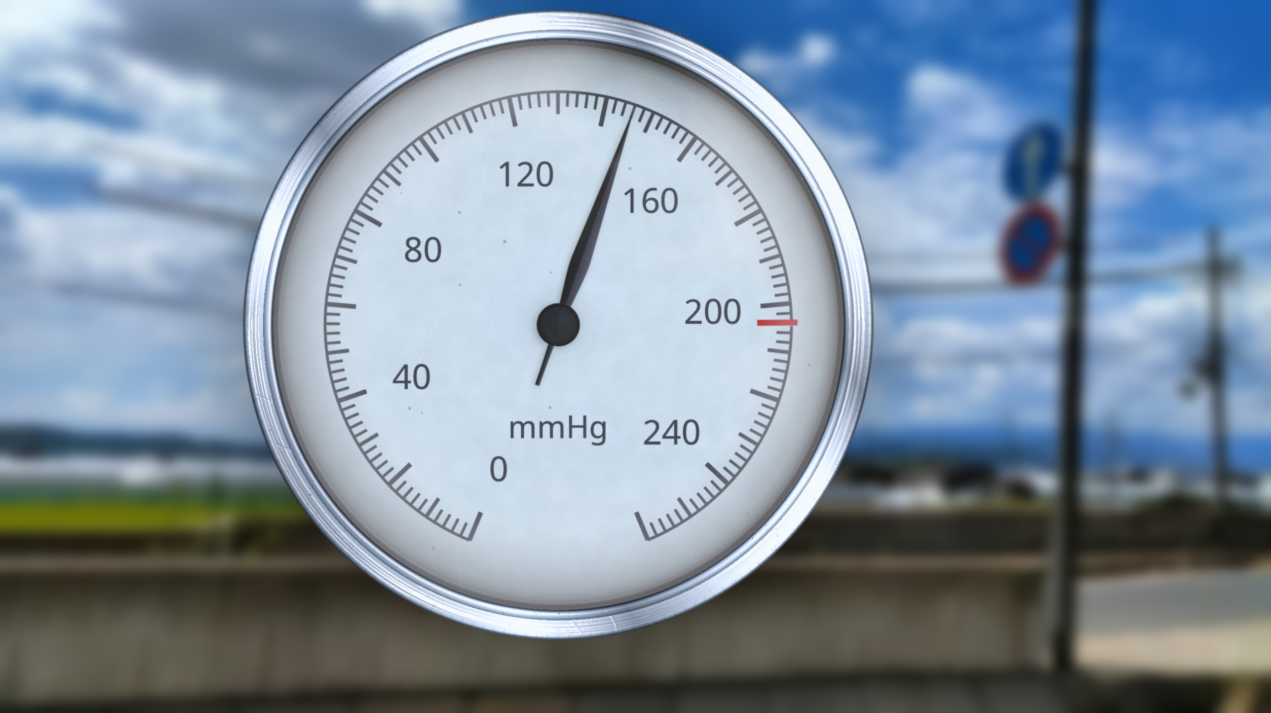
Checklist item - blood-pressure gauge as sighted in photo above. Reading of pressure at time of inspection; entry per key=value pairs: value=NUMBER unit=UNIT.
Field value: value=146 unit=mmHg
